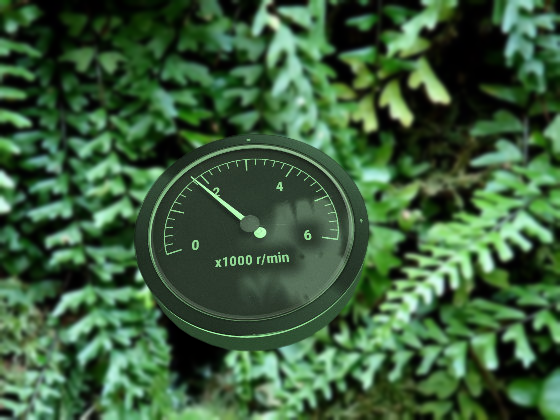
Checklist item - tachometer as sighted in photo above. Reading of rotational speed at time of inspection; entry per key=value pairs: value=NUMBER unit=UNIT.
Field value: value=1800 unit=rpm
